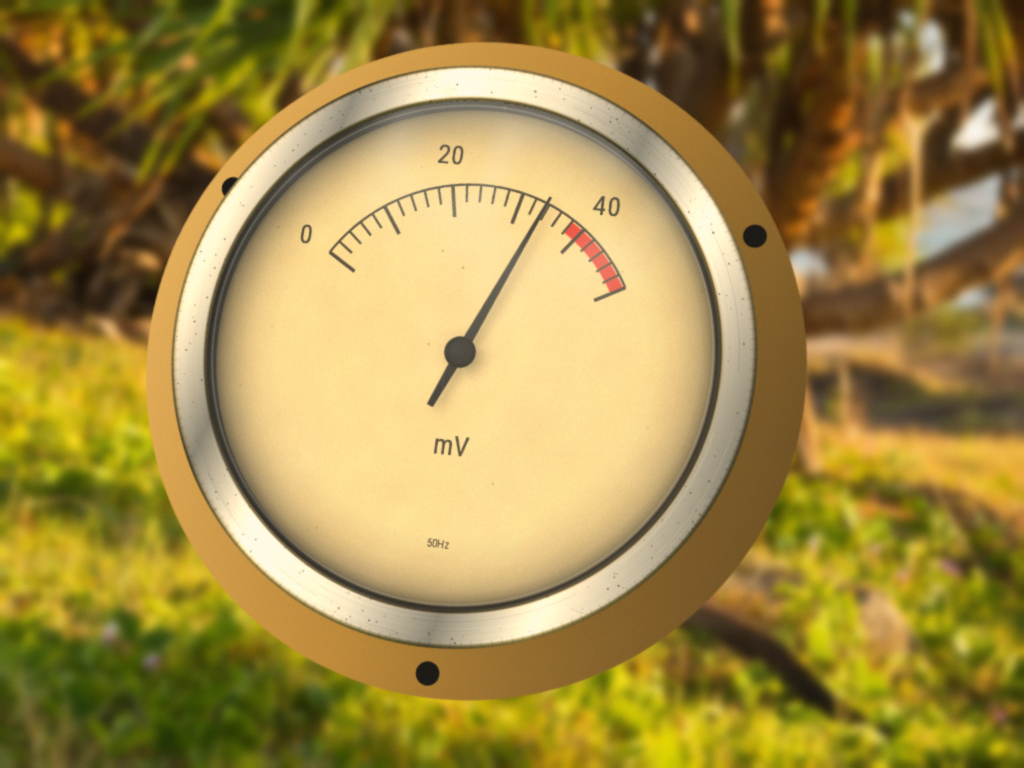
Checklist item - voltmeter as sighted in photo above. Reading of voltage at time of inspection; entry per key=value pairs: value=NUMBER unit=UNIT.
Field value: value=34 unit=mV
